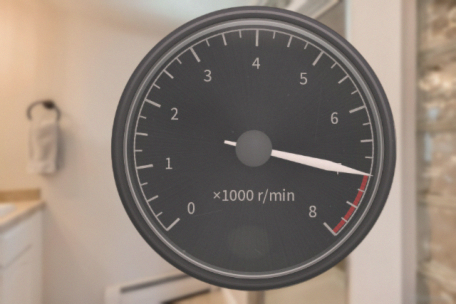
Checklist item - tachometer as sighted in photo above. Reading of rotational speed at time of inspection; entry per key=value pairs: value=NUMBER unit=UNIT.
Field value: value=7000 unit=rpm
